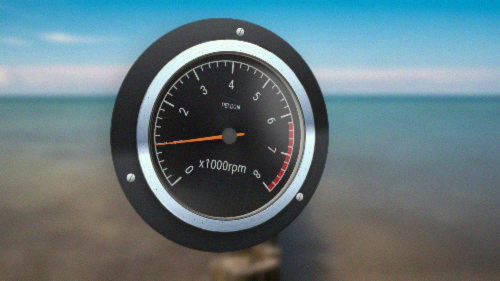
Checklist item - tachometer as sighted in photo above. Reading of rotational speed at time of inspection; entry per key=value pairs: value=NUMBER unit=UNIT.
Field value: value=1000 unit=rpm
